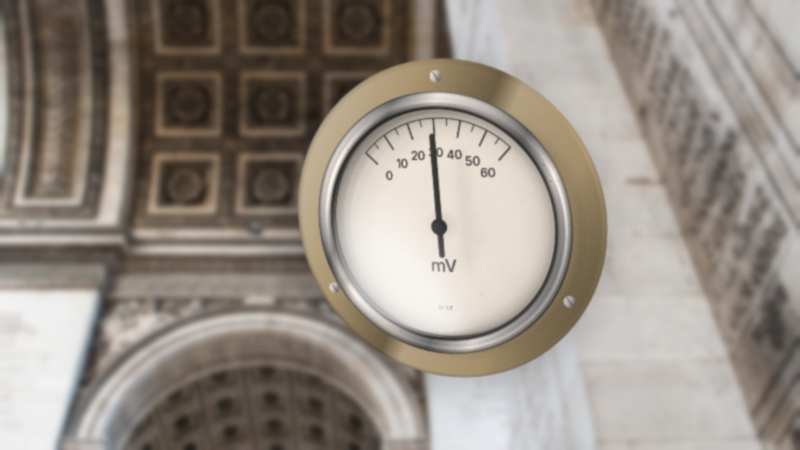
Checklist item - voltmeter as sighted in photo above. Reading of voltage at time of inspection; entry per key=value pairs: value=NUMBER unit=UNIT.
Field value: value=30 unit=mV
